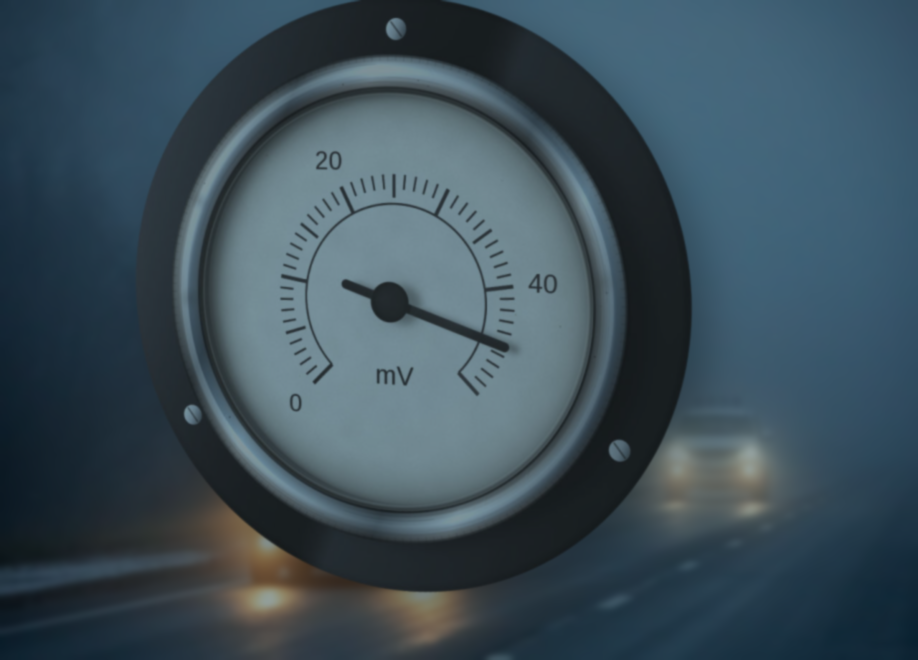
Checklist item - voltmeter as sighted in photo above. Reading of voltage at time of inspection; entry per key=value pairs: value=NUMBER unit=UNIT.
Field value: value=45 unit=mV
